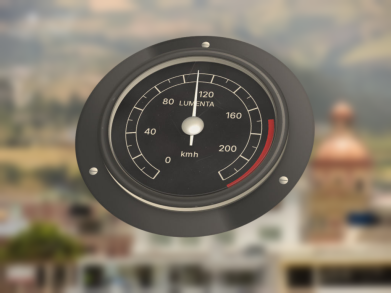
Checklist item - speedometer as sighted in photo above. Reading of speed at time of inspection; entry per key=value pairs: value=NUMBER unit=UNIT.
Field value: value=110 unit=km/h
